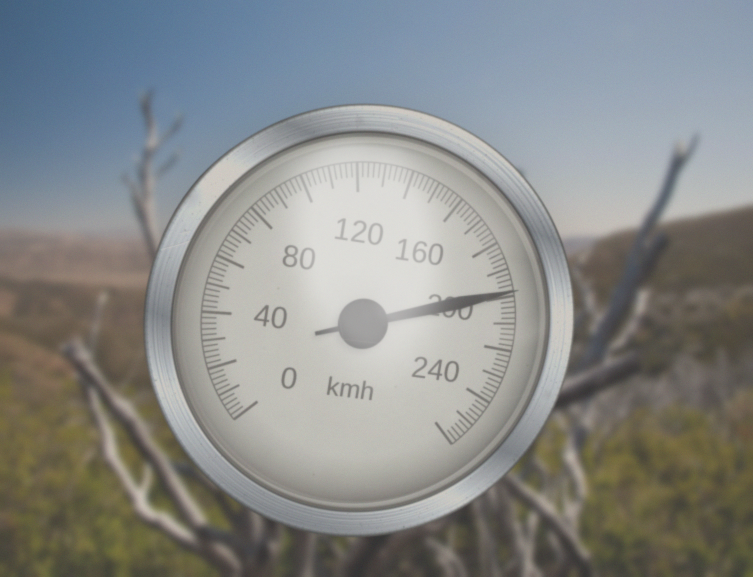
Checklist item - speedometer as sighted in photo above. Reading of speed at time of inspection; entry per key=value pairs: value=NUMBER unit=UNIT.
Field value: value=198 unit=km/h
